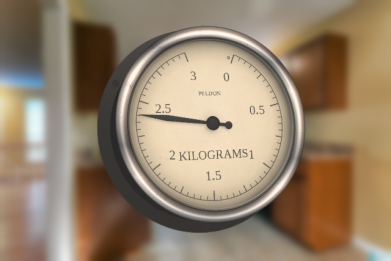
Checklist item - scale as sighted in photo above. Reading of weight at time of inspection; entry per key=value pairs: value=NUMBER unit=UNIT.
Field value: value=2.4 unit=kg
